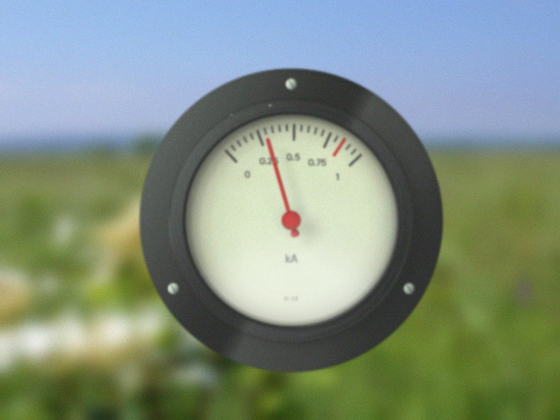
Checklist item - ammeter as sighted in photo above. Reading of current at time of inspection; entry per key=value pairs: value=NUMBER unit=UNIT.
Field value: value=0.3 unit=kA
